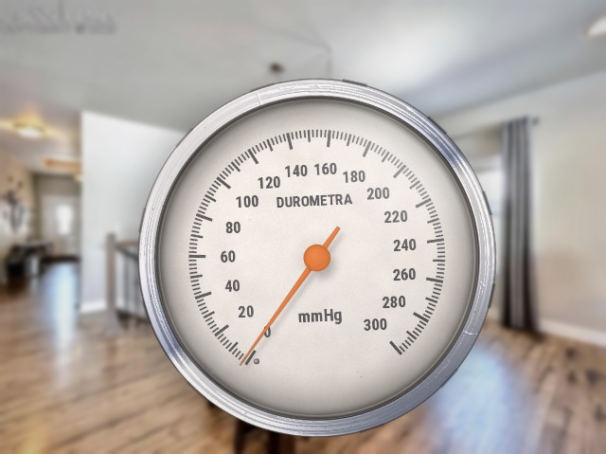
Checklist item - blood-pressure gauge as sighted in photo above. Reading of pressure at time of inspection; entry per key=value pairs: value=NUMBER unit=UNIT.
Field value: value=2 unit=mmHg
